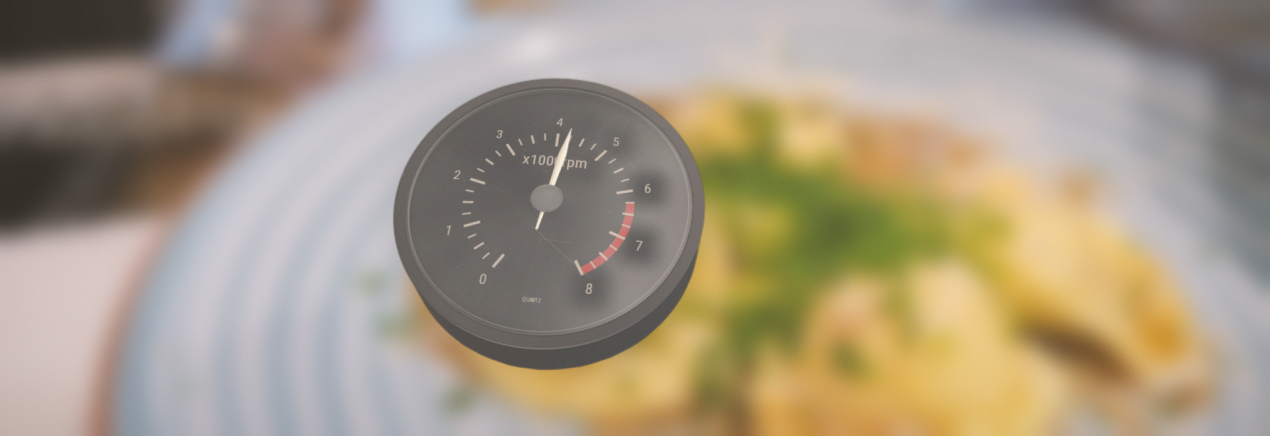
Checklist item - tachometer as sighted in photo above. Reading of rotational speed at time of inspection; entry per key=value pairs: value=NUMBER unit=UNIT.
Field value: value=4250 unit=rpm
